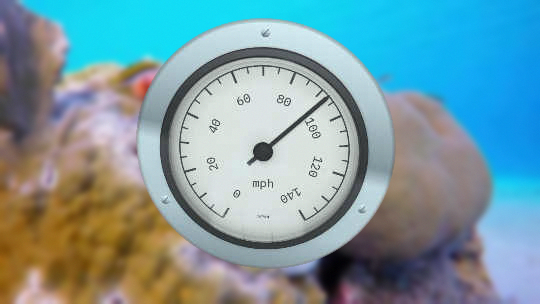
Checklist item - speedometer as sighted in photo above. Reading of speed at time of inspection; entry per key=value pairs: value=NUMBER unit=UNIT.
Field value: value=92.5 unit=mph
